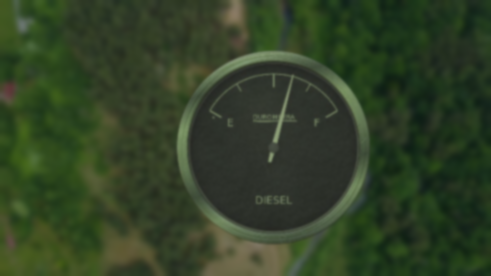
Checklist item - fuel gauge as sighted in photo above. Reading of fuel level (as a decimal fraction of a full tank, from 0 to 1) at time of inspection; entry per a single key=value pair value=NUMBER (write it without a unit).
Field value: value=0.625
